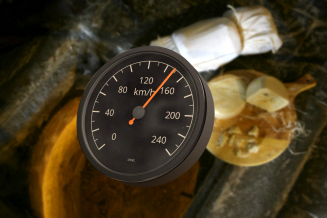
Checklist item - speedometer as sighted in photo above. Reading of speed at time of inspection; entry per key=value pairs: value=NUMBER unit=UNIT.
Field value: value=150 unit=km/h
